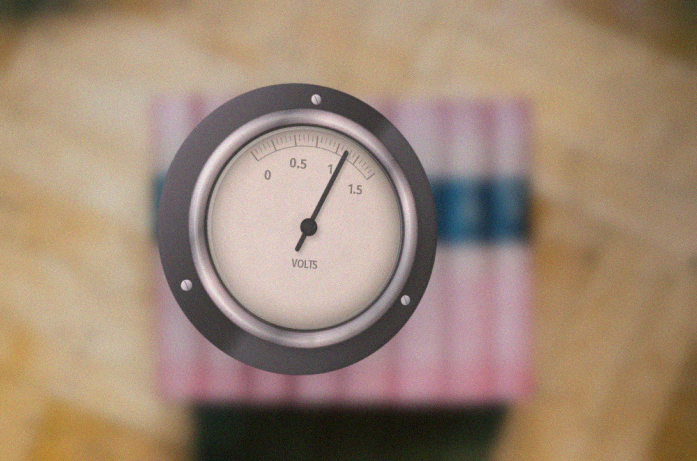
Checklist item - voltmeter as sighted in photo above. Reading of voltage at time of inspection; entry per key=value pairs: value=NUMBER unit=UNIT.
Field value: value=1.1 unit=V
